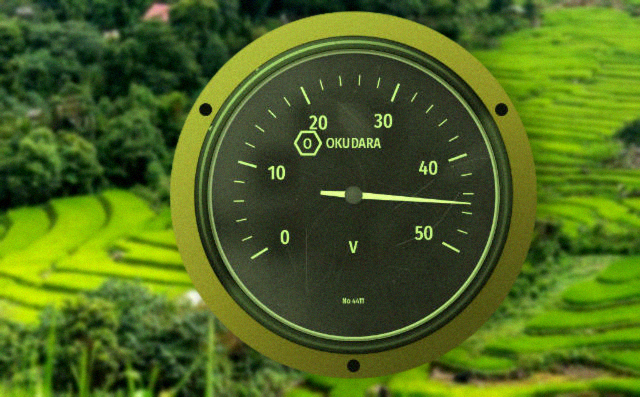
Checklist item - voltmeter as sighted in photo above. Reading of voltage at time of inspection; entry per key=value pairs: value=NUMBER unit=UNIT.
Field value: value=45 unit=V
